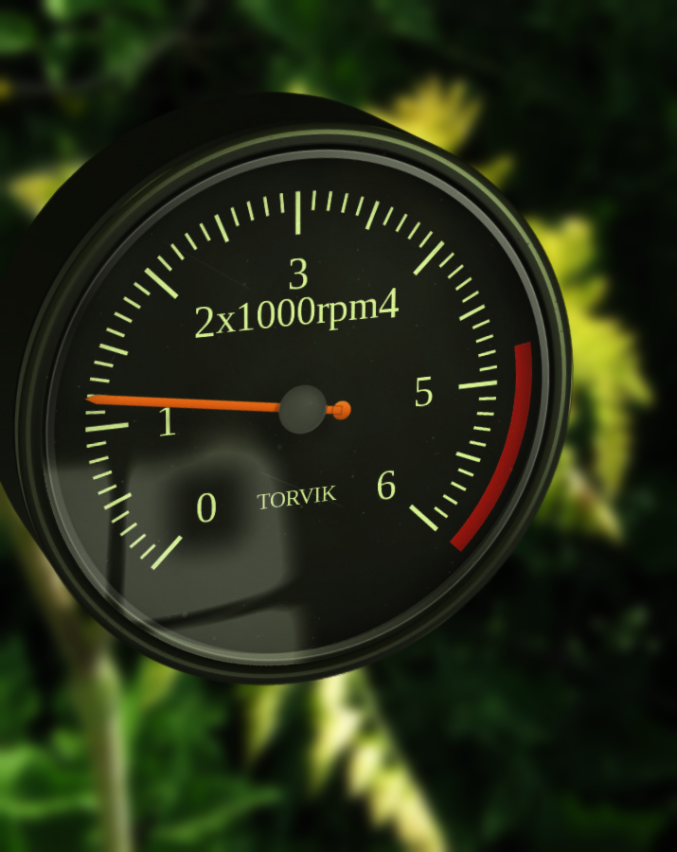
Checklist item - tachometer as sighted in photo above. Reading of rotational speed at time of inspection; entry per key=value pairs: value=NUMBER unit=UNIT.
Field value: value=1200 unit=rpm
